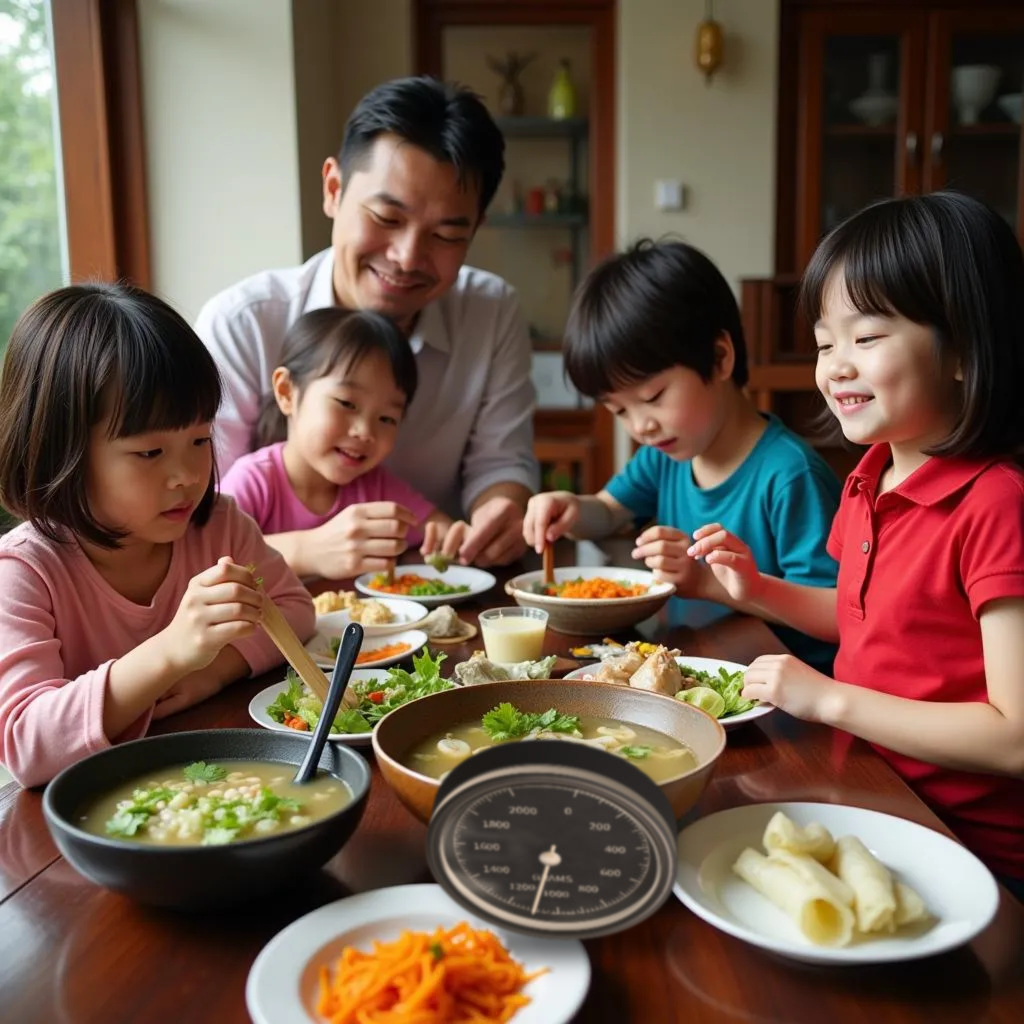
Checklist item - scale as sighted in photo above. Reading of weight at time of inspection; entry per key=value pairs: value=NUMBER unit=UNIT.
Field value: value=1100 unit=g
